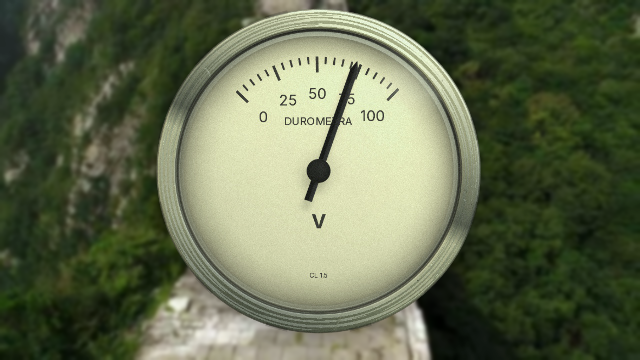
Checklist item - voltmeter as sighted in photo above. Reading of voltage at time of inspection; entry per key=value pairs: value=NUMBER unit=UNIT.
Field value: value=72.5 unit=V
